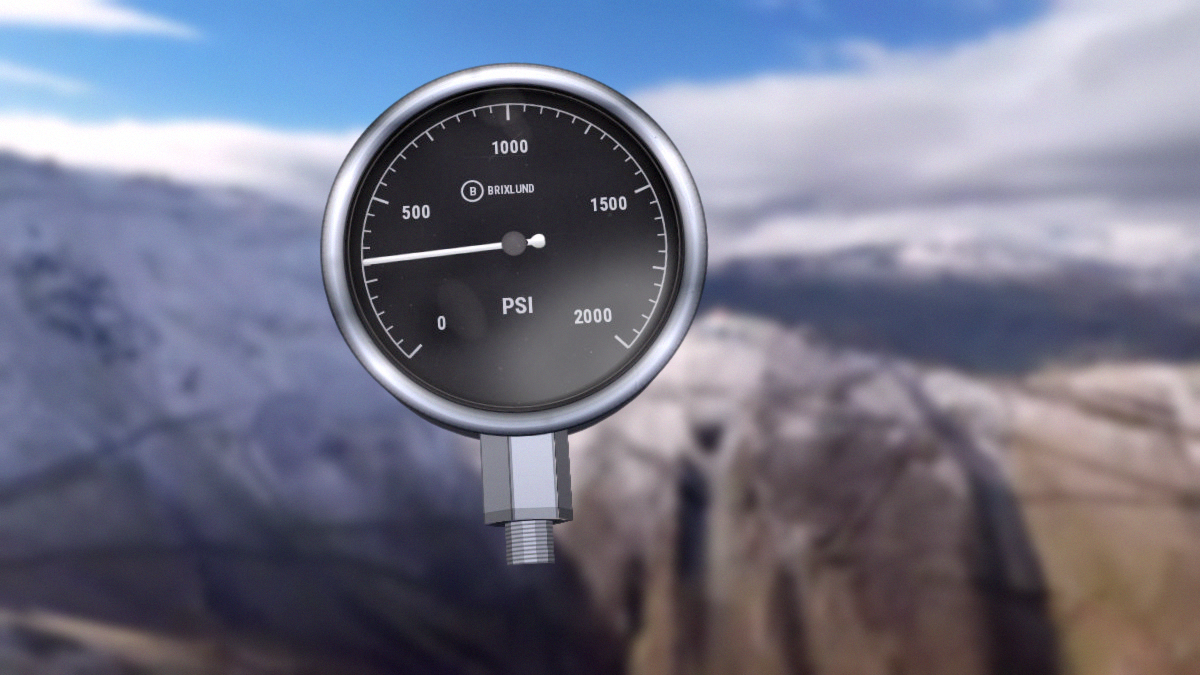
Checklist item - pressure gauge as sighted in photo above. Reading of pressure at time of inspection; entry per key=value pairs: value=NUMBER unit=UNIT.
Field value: value=300 unit=psi
